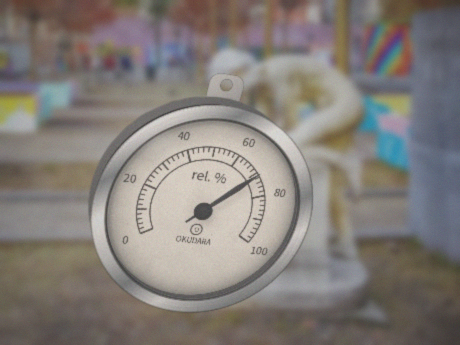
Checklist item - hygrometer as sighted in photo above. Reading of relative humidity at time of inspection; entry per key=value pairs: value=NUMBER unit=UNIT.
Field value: value=70 unit=%
